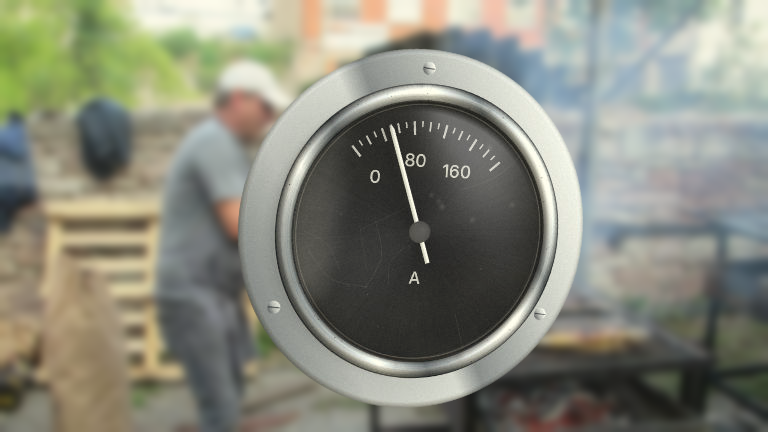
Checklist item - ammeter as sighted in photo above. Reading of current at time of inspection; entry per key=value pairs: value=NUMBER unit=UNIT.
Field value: value=50 unit=A
